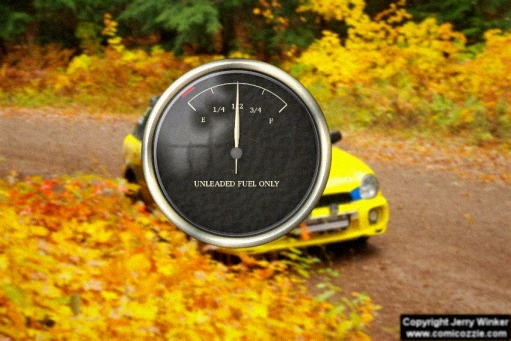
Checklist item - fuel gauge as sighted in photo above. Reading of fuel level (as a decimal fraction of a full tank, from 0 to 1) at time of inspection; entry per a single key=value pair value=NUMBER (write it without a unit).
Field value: value=0.5
